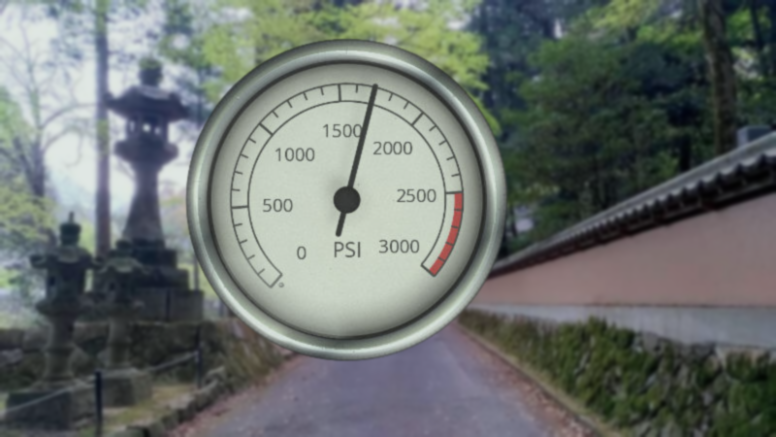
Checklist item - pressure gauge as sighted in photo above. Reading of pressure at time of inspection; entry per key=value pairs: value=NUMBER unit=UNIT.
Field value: value=1700 unit=psi
